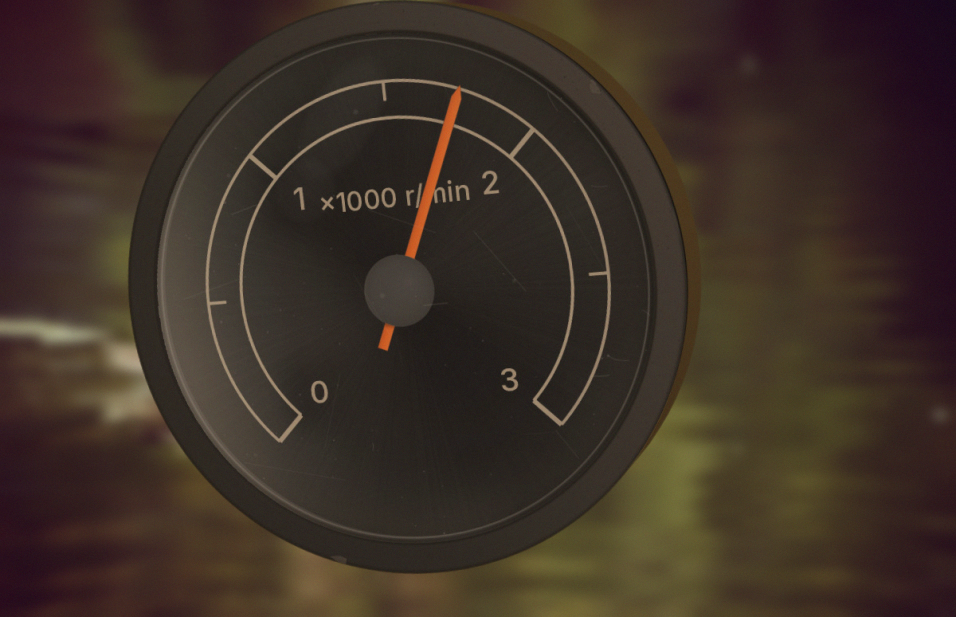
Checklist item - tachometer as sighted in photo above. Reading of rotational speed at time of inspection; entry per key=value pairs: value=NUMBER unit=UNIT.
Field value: value=1750 unit=rpm
